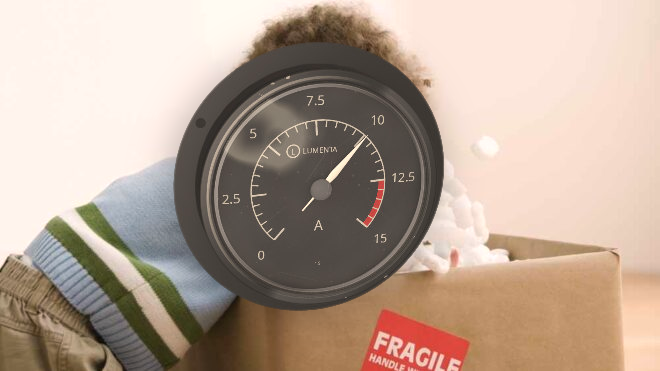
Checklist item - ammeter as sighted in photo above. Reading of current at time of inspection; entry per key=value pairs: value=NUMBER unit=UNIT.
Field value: value=10 unit=A
